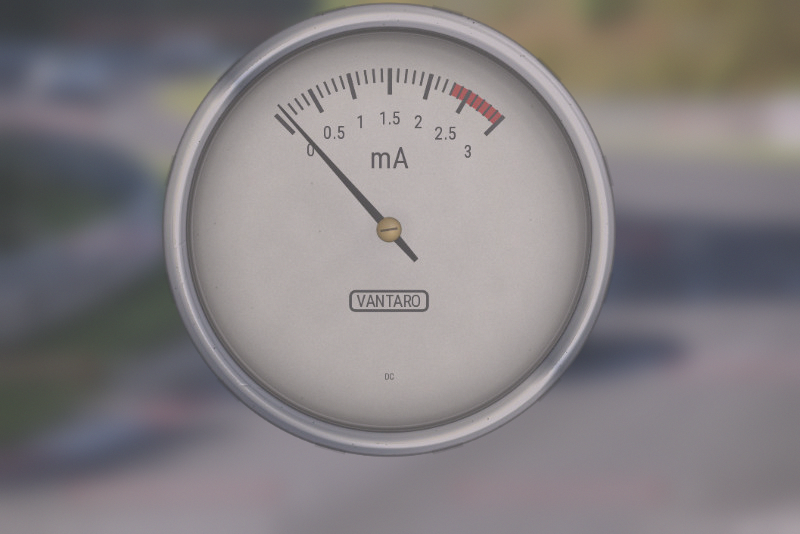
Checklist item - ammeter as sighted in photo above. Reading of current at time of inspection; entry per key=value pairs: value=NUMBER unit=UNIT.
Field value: value=0.1 unit=mA
